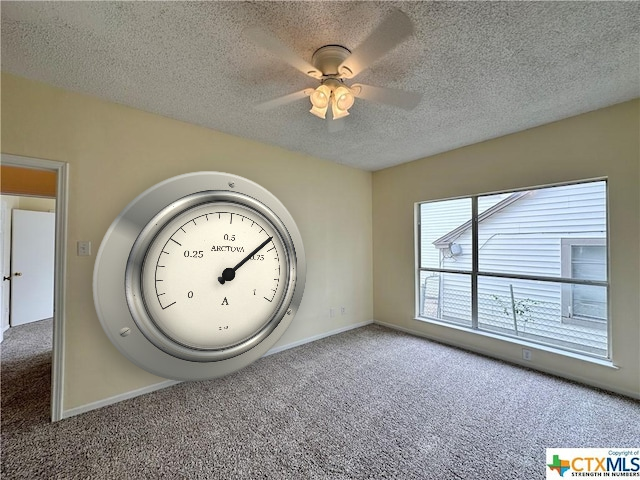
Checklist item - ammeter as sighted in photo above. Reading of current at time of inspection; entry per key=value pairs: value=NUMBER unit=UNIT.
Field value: value=0.7 unit=A
